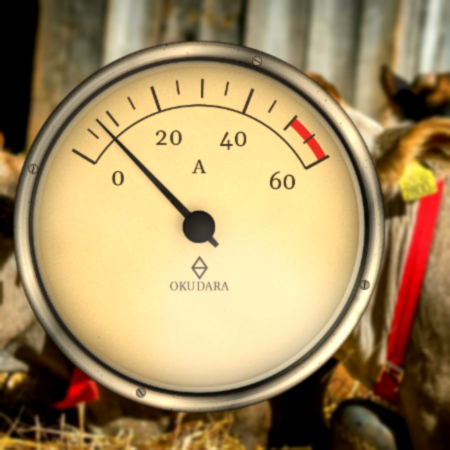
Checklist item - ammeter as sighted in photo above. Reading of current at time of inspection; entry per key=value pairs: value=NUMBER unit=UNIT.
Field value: value=7.5 unit=A
